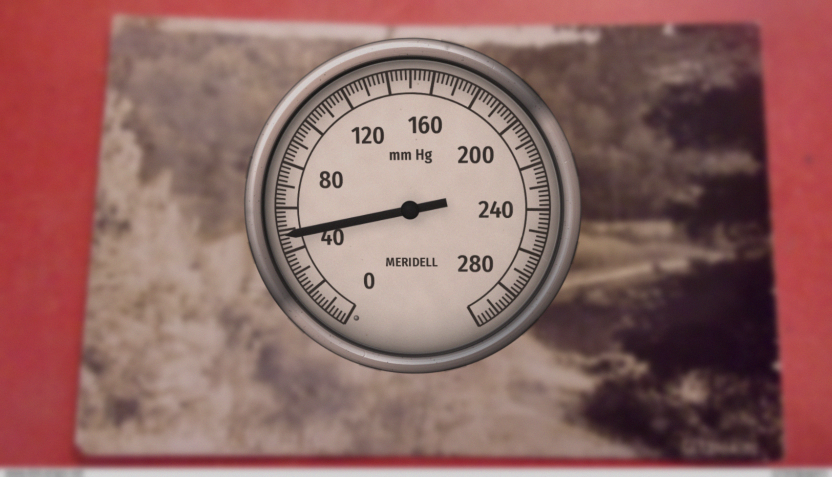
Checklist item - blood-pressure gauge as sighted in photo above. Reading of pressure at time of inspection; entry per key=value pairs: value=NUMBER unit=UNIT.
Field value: value=48 unit=mmHg
